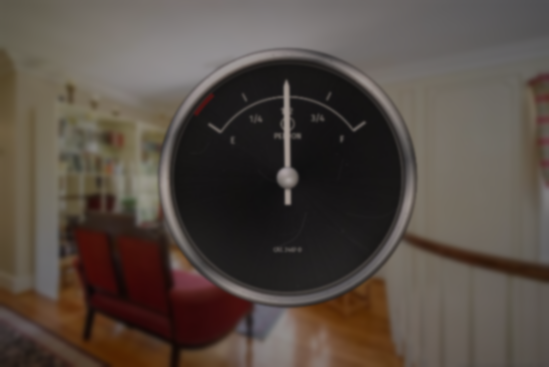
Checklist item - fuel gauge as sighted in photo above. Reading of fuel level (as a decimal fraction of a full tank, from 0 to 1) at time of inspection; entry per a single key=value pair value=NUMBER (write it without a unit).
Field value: value=0.5
